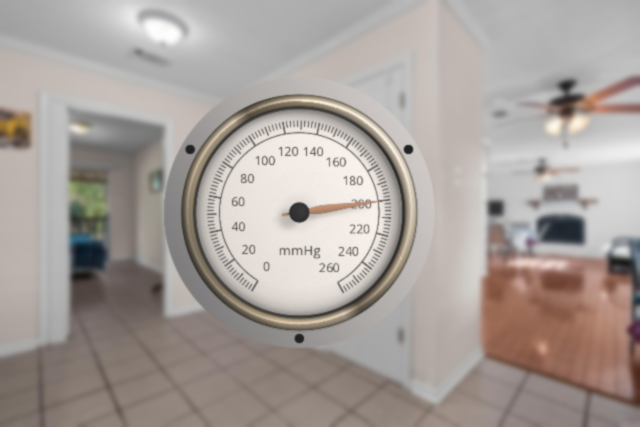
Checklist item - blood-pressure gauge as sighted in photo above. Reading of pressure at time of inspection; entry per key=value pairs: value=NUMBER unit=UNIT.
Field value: value=200 unit=mmHg
